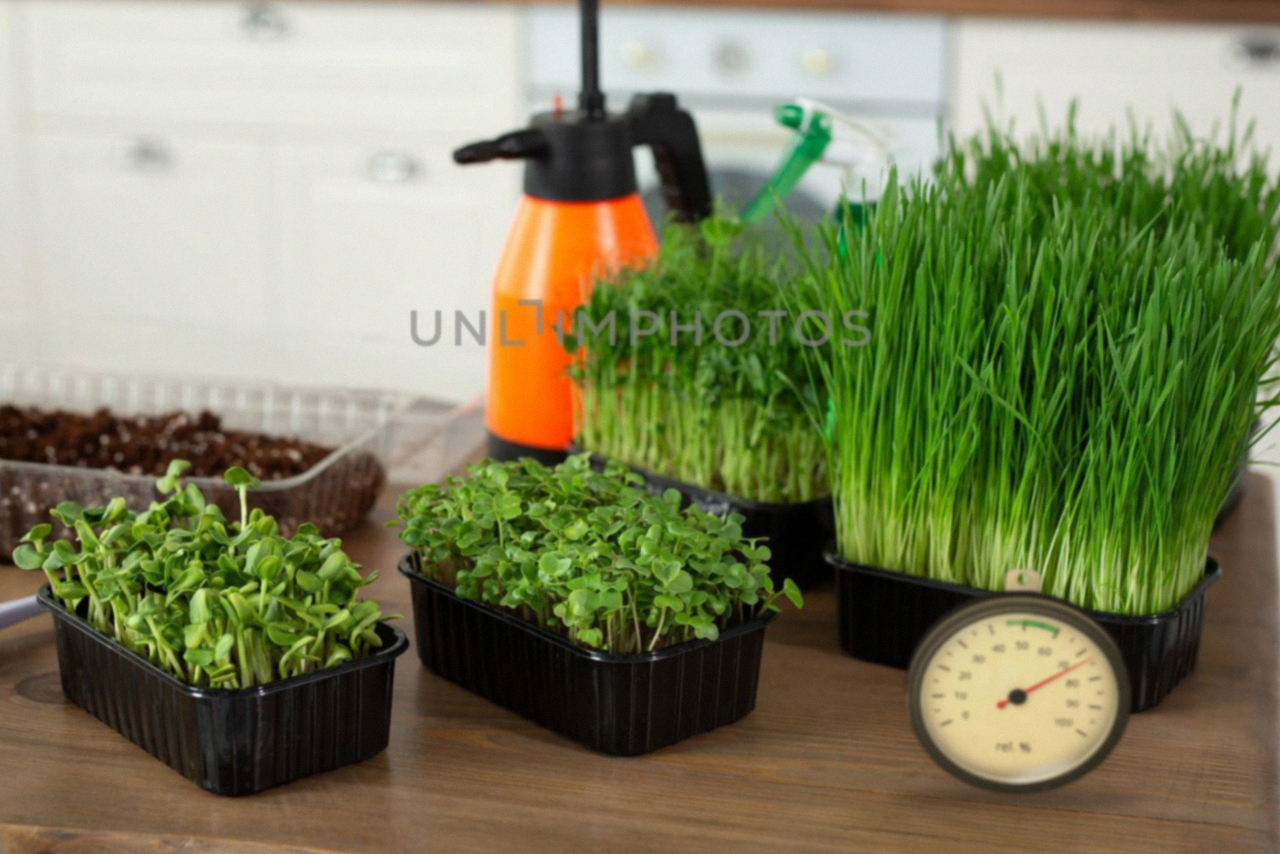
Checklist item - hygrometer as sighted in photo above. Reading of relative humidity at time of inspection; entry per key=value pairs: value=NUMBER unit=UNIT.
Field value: value=72.5 unit=%
